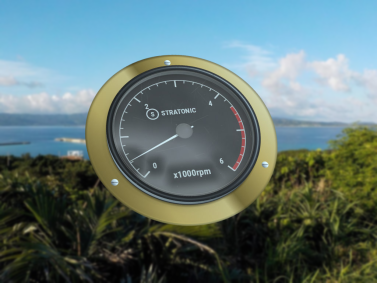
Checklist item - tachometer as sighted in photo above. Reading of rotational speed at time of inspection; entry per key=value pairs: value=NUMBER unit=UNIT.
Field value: value=400 unit=rpm
